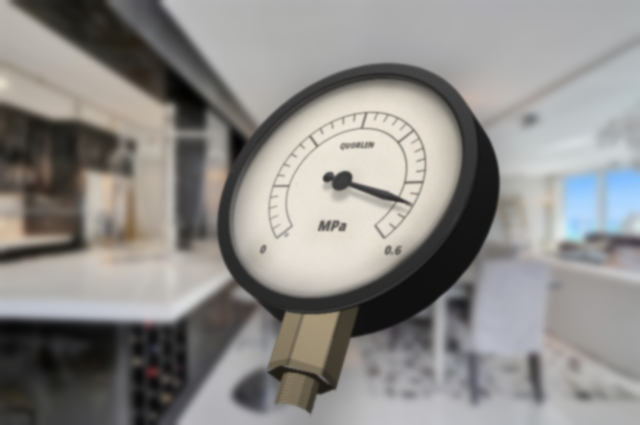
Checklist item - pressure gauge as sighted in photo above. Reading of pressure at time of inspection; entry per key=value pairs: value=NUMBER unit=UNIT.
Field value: value=0.54 unit=MPa
